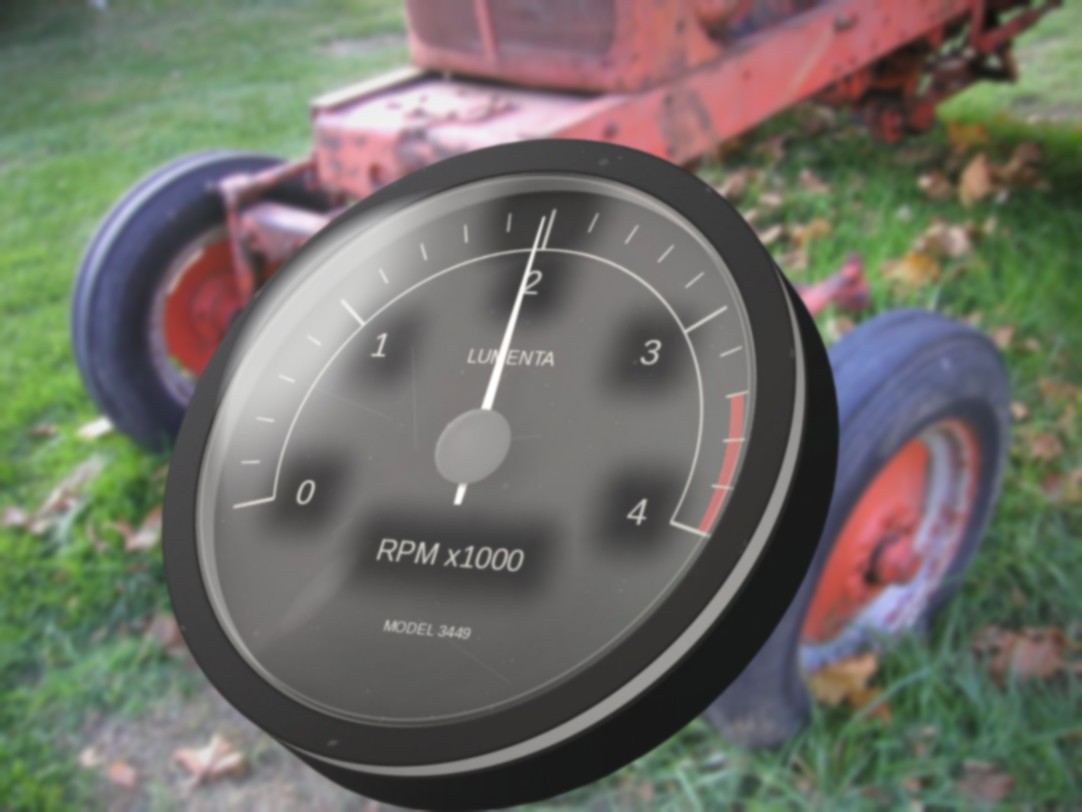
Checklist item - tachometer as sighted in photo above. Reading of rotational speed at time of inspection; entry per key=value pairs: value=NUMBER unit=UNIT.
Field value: value=2000 unit=rpm
